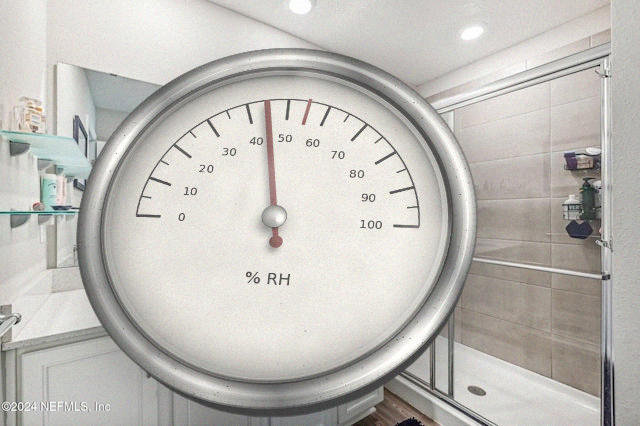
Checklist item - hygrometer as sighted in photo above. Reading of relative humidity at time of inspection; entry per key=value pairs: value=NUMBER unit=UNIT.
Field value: value=45 unit=%
